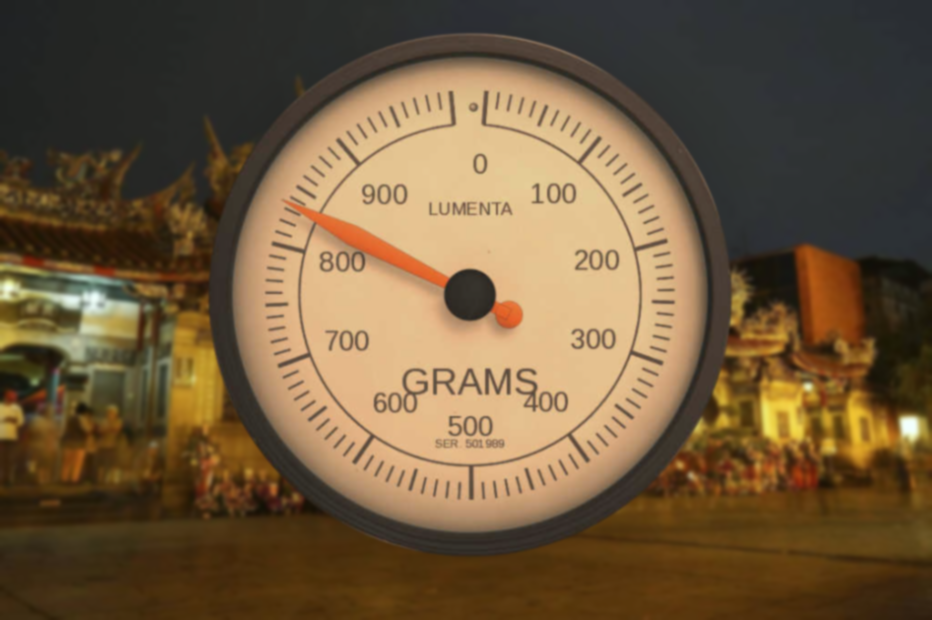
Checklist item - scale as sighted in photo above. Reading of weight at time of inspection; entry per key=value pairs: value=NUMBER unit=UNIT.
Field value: value=835 unit=g
